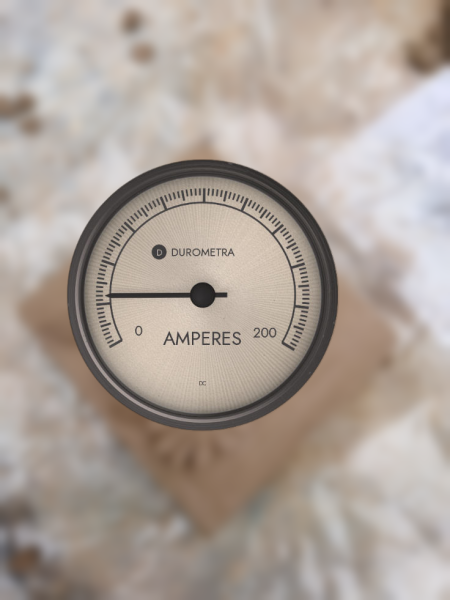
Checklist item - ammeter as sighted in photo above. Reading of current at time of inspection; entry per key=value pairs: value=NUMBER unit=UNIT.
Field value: value=24 unit=A
